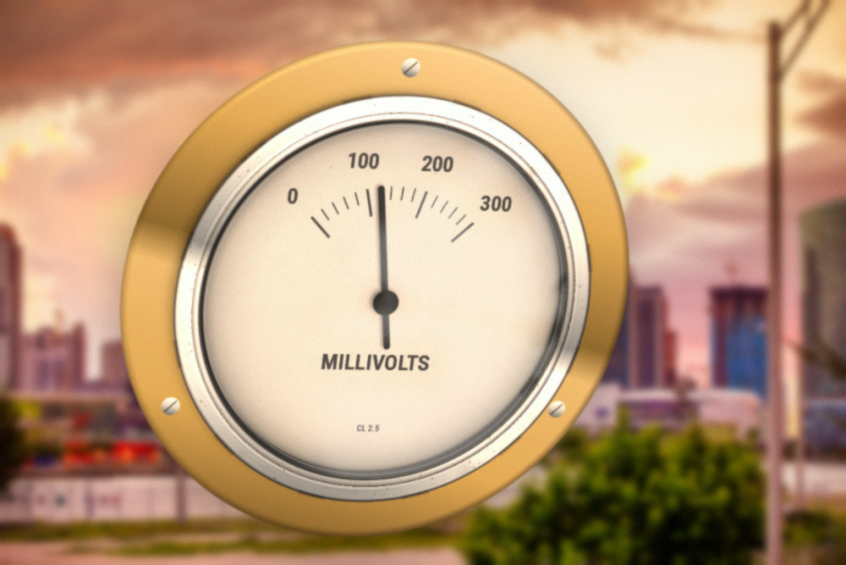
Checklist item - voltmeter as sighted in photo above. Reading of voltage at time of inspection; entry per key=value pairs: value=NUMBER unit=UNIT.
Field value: value=120 unit=mV
